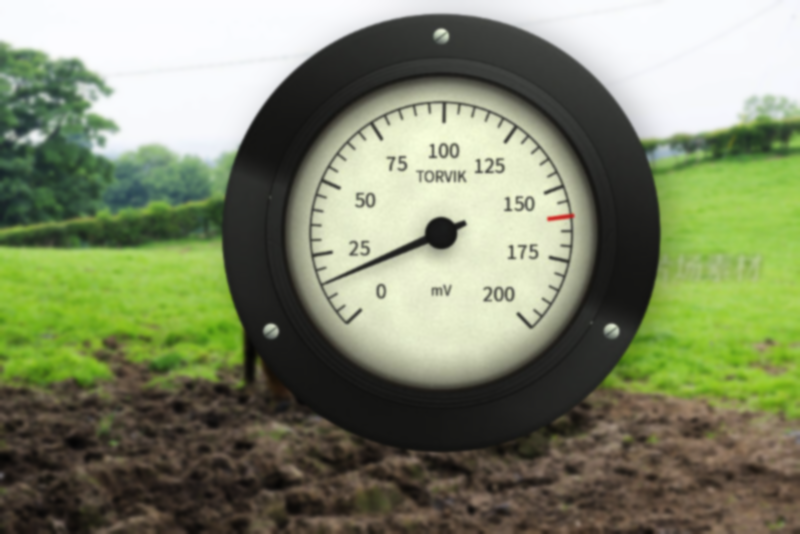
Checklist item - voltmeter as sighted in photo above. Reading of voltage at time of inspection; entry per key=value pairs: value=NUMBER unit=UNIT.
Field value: value=15 unit=mV
